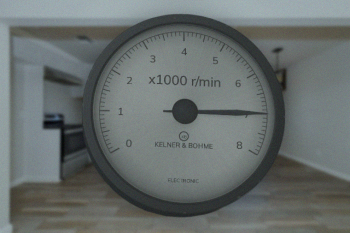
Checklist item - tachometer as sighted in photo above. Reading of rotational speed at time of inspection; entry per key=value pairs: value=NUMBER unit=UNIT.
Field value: value=7000 unit=rpm
